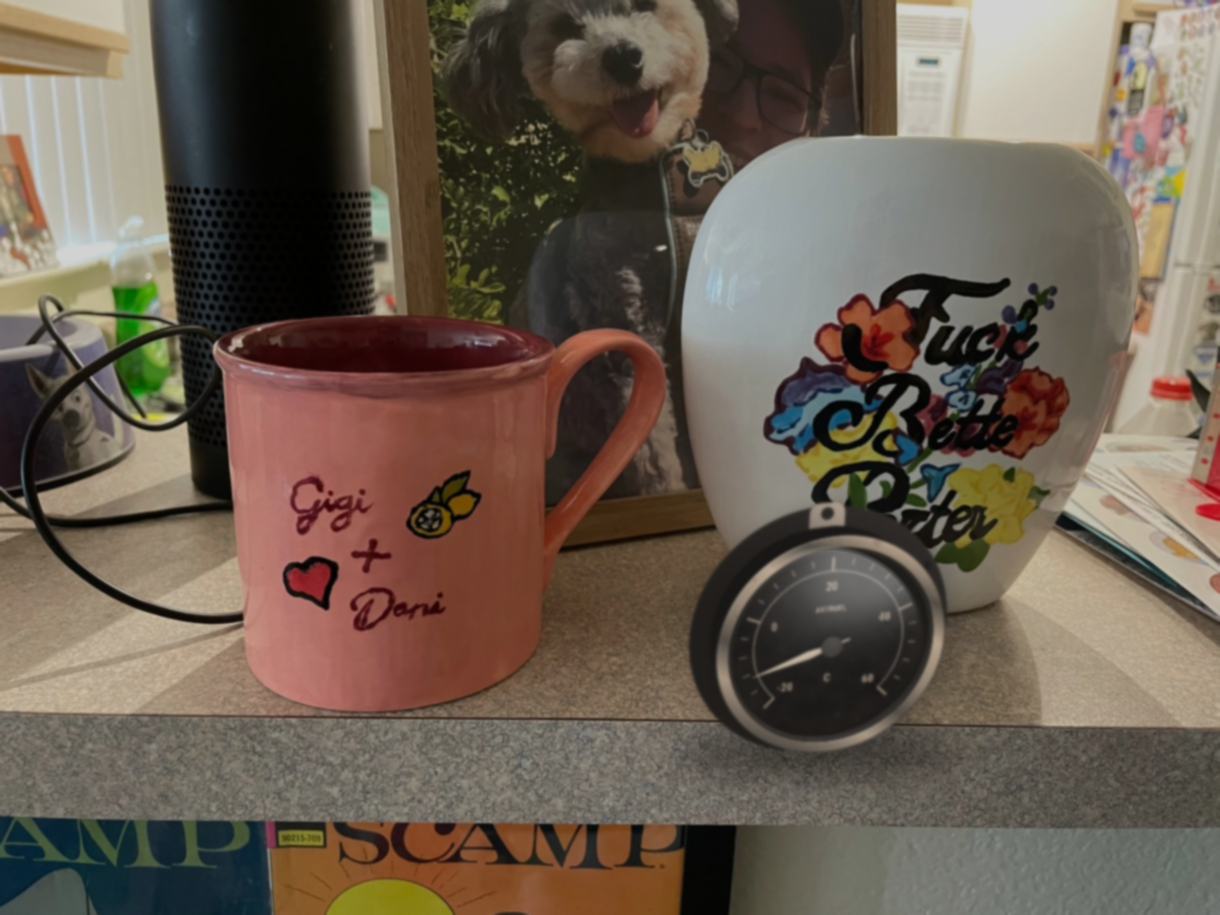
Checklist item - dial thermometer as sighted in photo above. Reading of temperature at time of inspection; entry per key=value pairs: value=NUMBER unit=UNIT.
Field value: value=-12 unit=°C
